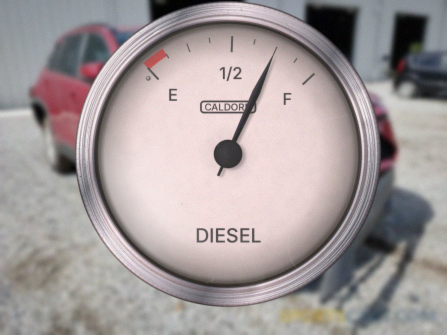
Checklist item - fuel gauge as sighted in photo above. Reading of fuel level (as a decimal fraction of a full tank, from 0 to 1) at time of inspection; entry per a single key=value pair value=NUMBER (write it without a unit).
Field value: value=0.75
